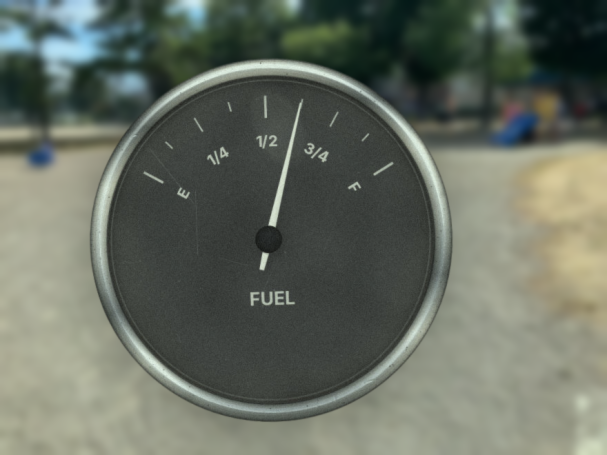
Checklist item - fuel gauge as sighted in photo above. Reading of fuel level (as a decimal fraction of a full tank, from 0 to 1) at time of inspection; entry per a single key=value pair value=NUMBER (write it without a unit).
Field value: value=0.625
